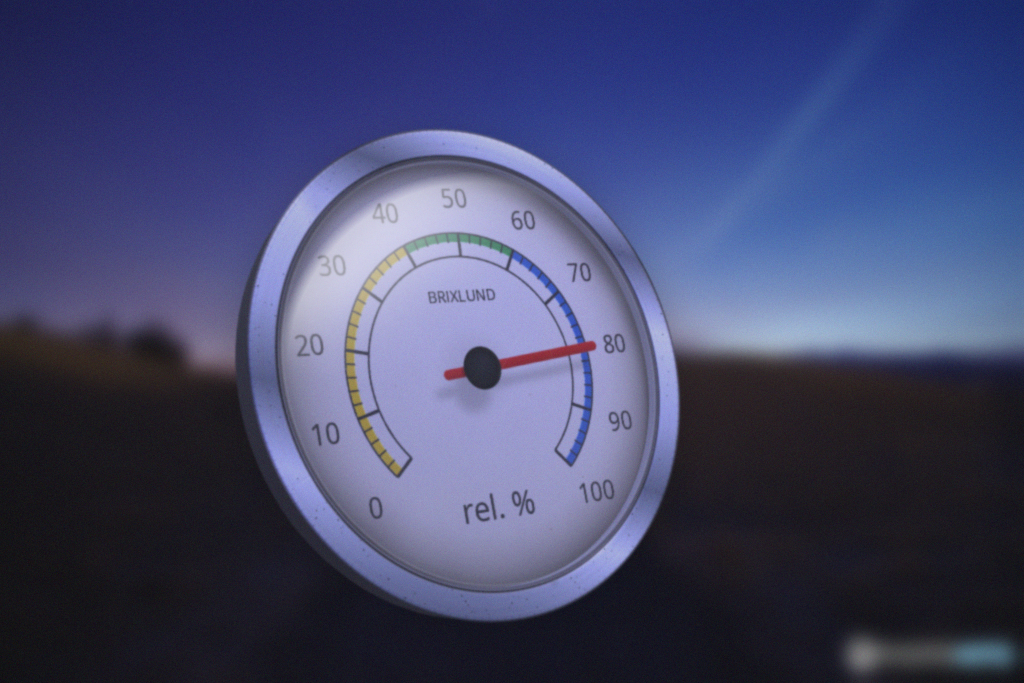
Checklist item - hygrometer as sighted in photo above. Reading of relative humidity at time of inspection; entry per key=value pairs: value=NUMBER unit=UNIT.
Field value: value=80 unit=%
